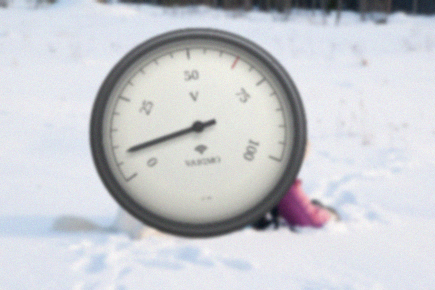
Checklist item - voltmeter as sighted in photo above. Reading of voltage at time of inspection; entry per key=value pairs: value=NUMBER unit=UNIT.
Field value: value=7.5 unit=V
